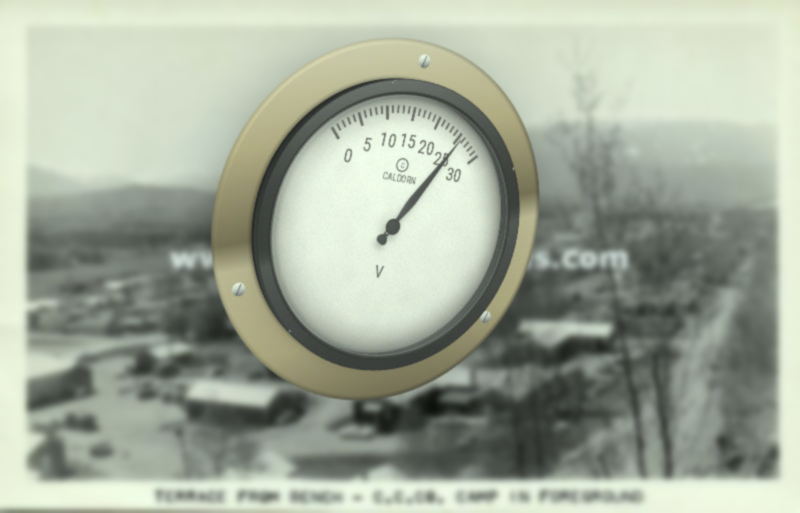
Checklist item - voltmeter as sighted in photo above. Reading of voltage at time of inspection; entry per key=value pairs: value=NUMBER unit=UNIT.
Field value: value=25 unit=V
